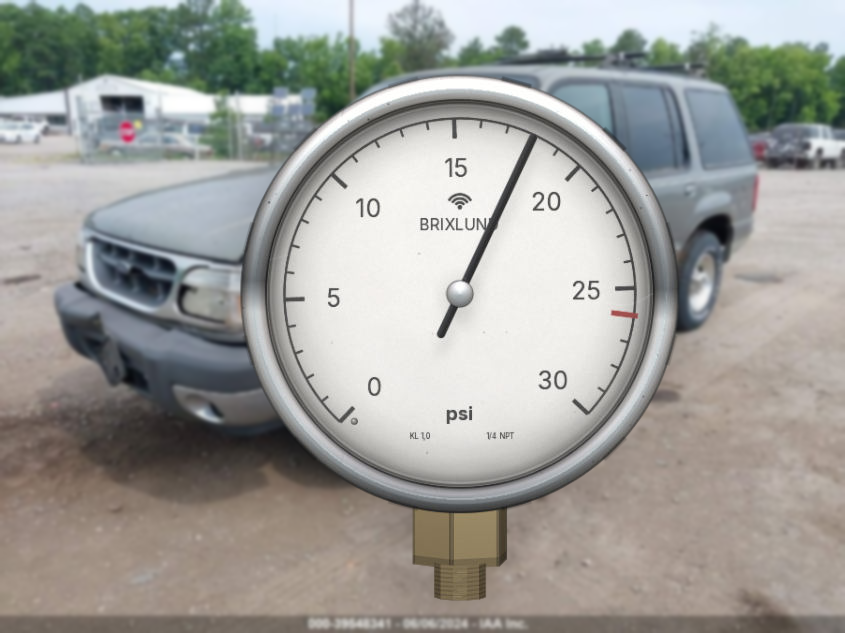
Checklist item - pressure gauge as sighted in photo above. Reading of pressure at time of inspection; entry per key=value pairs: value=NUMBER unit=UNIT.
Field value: value=18 unit=psi
